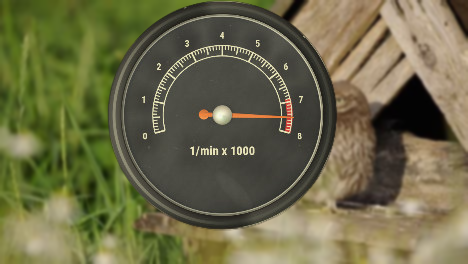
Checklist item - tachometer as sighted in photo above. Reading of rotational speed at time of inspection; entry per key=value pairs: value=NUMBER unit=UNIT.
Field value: value=7500 unit=rpm
